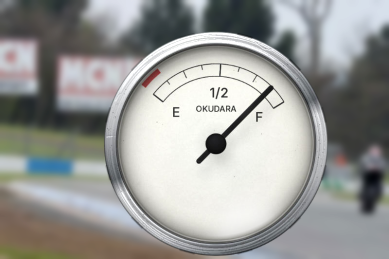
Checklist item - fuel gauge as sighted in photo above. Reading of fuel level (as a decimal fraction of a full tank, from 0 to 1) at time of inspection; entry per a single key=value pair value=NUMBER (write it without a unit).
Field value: value=0.875
